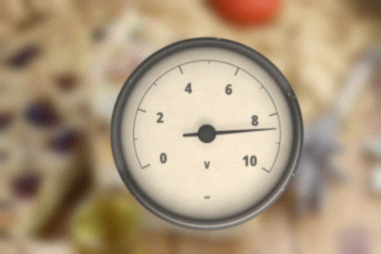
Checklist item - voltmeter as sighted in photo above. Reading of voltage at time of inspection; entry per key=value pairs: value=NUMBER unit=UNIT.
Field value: value=8.5 unit=V
